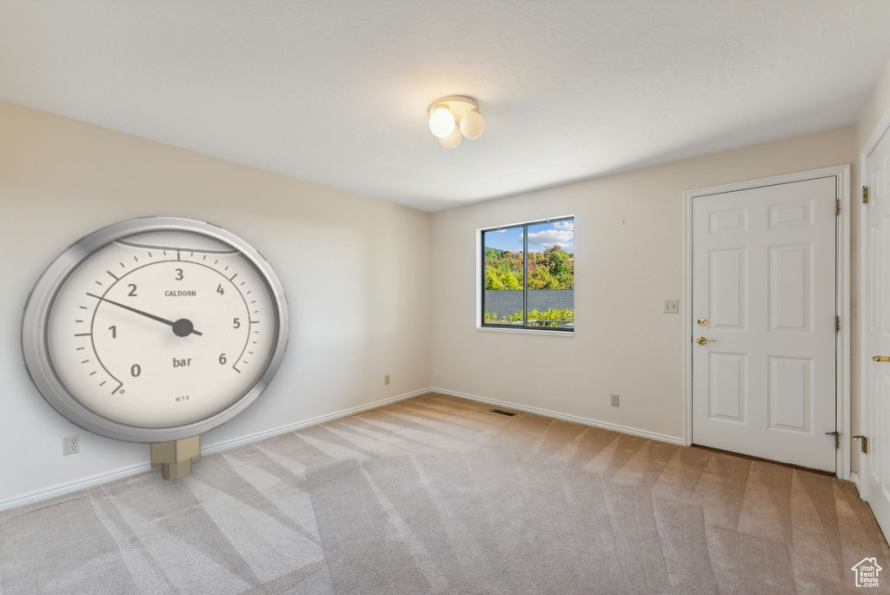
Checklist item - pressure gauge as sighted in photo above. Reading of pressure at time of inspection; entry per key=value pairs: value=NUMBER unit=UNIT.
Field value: value=1.6 unit=bar
